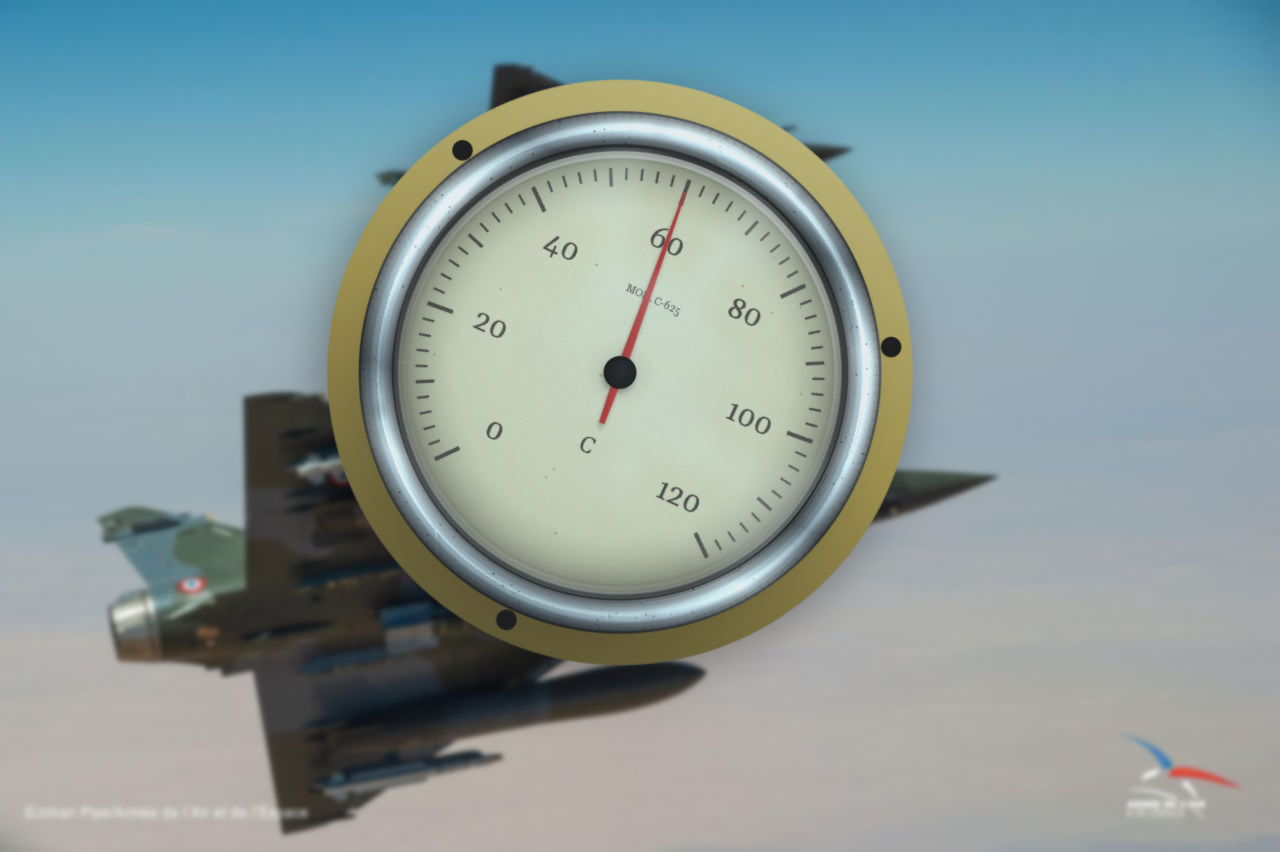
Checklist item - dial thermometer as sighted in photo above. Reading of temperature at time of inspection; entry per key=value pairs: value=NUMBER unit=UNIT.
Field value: value=60 unit=°C
